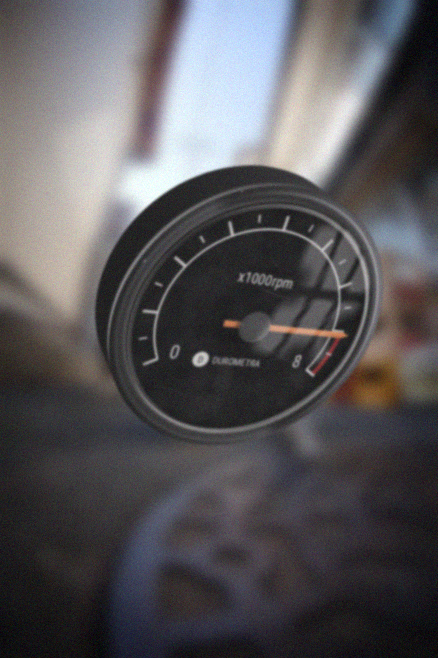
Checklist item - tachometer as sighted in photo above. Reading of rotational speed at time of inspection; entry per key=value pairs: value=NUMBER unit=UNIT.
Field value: value=7000 unit=rpm
